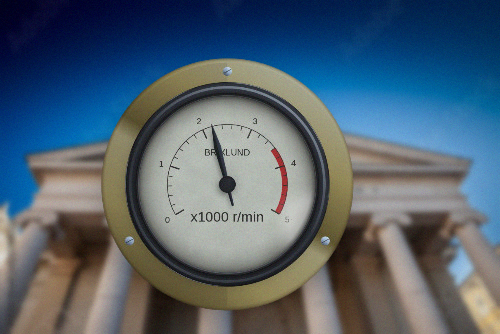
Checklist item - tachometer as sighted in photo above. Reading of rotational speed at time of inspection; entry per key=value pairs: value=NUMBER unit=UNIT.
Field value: value=2200 unit=rpm
